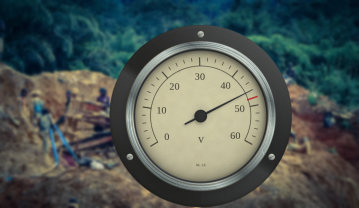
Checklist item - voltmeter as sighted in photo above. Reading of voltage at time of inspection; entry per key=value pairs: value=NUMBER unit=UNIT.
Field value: value=46 unit=V
